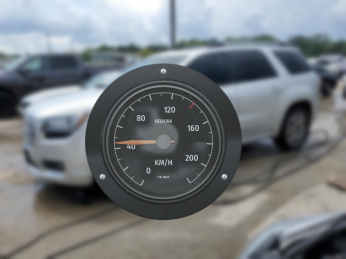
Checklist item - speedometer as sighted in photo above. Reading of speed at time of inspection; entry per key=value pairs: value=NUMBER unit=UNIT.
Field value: value=45 unit=km/h
